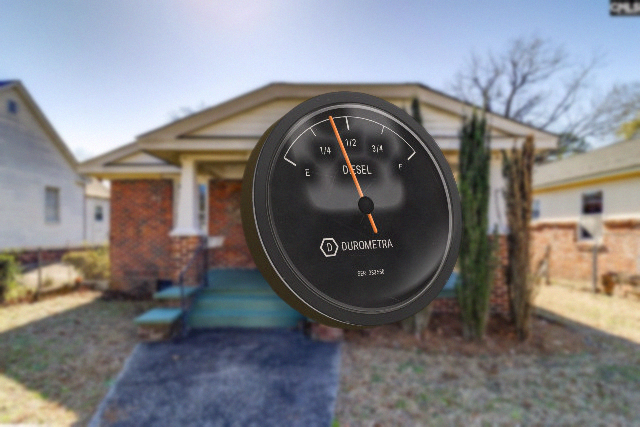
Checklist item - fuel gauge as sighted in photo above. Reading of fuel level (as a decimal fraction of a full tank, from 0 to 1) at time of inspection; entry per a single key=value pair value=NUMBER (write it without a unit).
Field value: value=0.375
